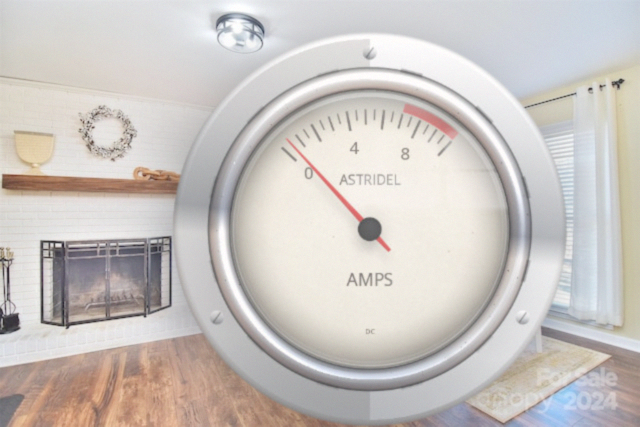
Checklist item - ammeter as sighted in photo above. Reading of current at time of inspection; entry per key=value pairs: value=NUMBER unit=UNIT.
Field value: value=0.5 unit=A
